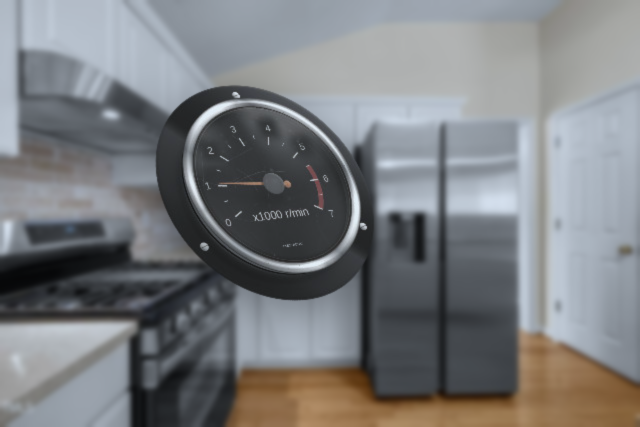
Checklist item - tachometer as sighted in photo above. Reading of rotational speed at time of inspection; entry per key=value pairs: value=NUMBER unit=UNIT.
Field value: value=1000 unit=rpm
